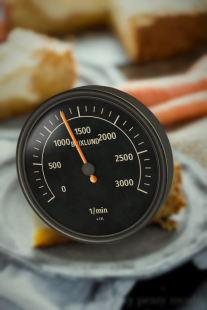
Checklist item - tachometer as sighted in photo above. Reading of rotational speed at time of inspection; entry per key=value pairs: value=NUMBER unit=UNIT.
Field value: value=1300 unit=rpm
